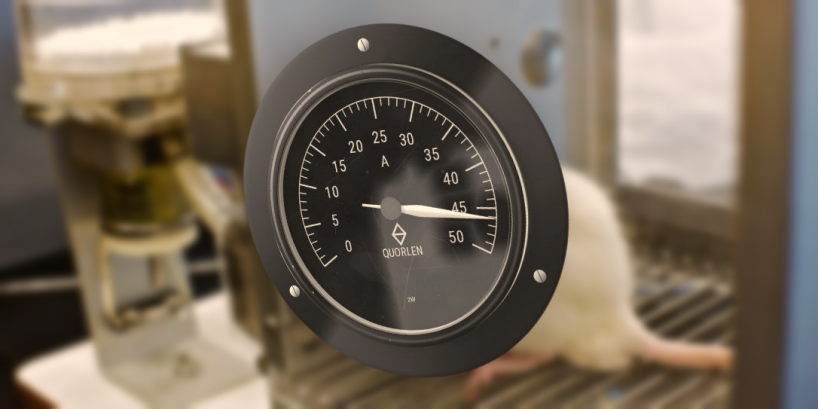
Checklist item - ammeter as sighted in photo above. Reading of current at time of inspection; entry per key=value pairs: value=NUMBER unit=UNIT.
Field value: value=46 unit=A
